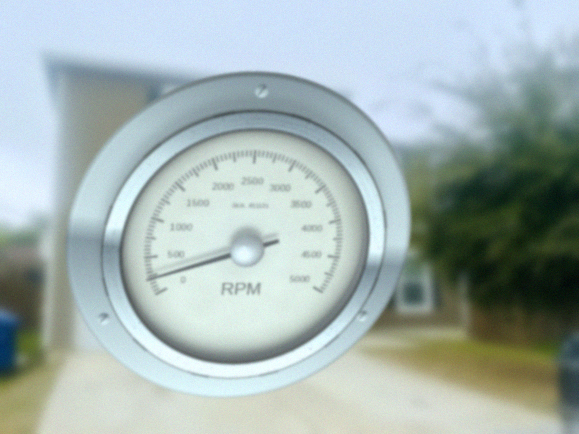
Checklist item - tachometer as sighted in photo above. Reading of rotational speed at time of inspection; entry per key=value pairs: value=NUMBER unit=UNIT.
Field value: value=250 unit=rpm
